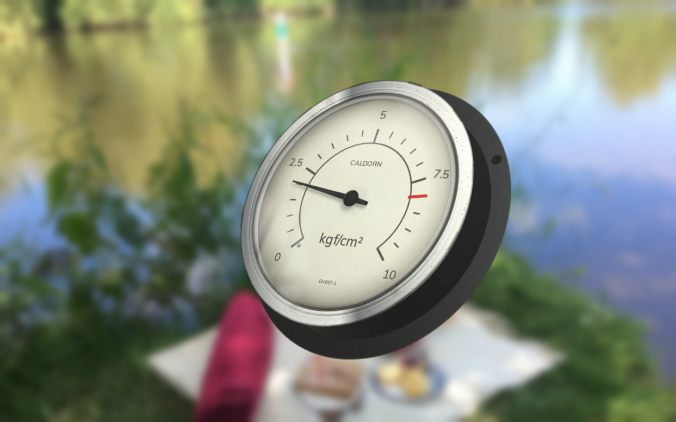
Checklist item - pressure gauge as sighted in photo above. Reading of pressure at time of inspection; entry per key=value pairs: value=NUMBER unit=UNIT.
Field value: value=2 unit=kg/cm²
